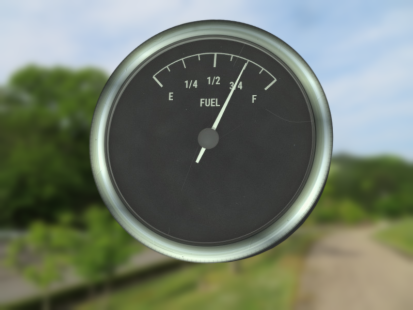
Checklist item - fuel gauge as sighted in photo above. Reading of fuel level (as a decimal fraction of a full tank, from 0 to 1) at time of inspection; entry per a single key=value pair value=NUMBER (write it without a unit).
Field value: value=0.75
